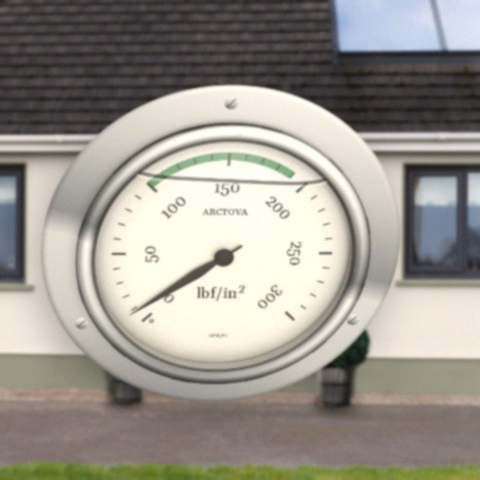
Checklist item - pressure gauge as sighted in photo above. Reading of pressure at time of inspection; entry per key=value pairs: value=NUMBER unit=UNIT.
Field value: value=10 unit=psi
